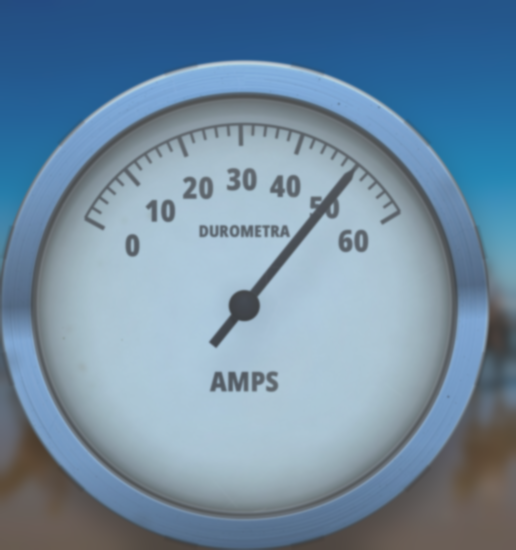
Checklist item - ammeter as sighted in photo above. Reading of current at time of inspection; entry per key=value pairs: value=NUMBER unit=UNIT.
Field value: value=50 unit=A
